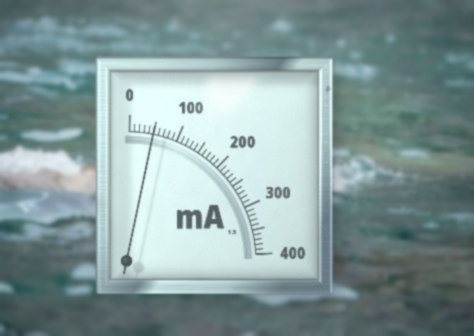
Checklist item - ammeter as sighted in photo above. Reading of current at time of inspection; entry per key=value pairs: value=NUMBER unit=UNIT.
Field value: value=50 unit=mA
